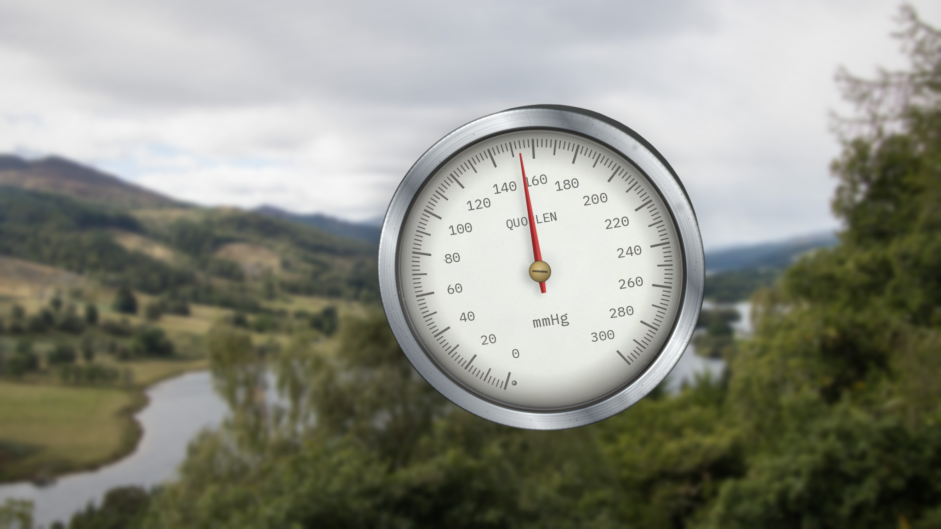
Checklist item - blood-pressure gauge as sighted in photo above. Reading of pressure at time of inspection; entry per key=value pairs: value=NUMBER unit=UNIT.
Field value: value=154 unit=mmHg
